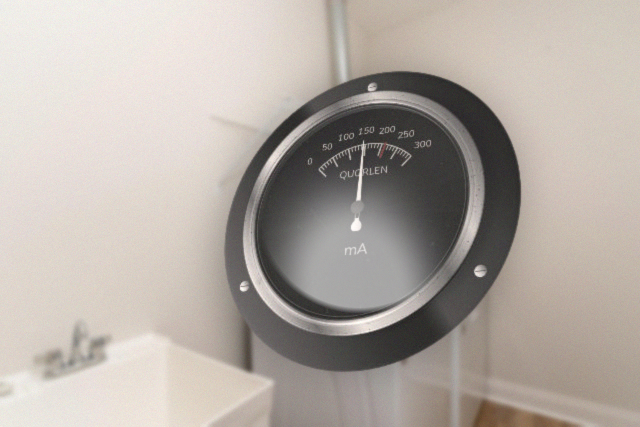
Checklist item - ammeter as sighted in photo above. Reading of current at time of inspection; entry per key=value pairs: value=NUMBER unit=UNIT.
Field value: value=150 unit=mA
